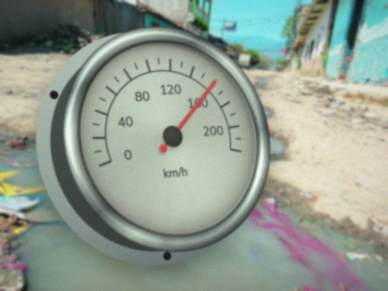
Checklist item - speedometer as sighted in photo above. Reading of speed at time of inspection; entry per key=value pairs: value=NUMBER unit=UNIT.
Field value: value=160 unit=km/h
